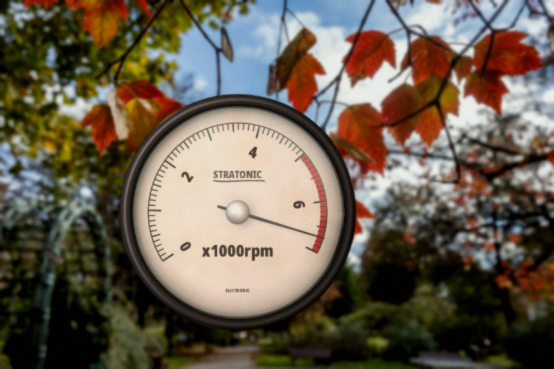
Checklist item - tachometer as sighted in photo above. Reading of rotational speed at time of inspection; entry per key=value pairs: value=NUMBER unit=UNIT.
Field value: value=6700 unit=rpm
